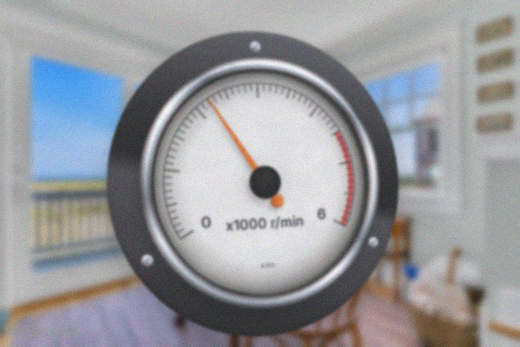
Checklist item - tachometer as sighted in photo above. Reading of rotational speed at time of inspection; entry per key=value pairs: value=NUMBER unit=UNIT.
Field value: value=2200 unit=rpm
